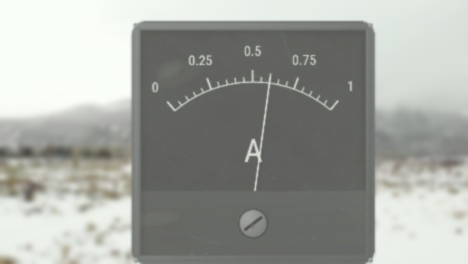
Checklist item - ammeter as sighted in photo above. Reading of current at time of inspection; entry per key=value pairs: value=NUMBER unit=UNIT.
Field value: value=0.6 unit=A
